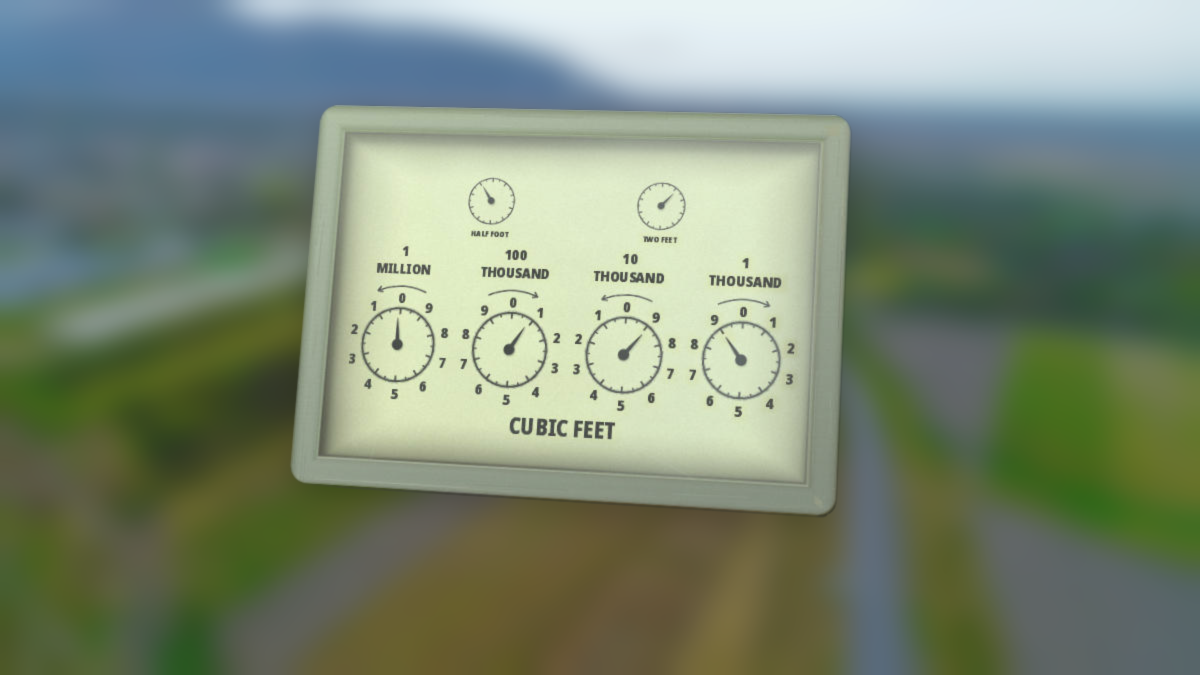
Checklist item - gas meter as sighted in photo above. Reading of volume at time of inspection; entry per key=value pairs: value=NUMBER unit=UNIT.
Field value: value=8900 unit=ft³
